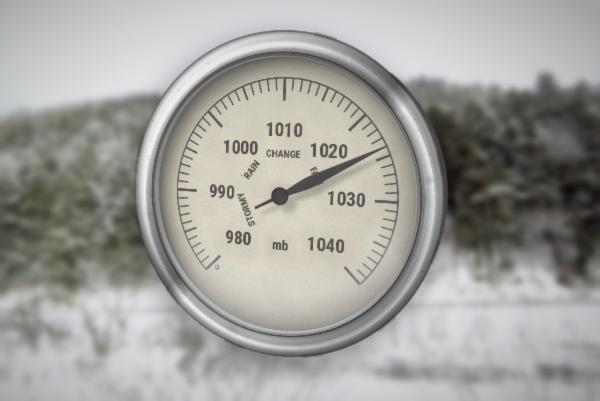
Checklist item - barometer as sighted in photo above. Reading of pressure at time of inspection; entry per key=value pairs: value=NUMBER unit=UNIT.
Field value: value=1024 unit=mbar
